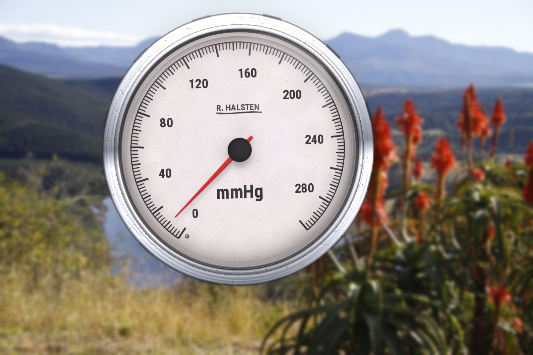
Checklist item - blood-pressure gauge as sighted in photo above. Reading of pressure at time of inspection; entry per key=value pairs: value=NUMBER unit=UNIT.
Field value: value=10 unit=mmHg
